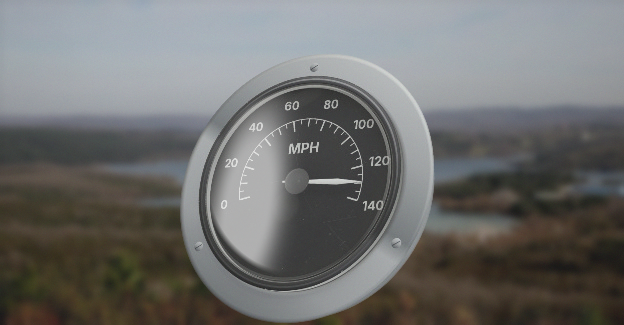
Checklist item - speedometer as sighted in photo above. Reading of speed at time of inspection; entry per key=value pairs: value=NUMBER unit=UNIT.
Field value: value=130 unit=mph
